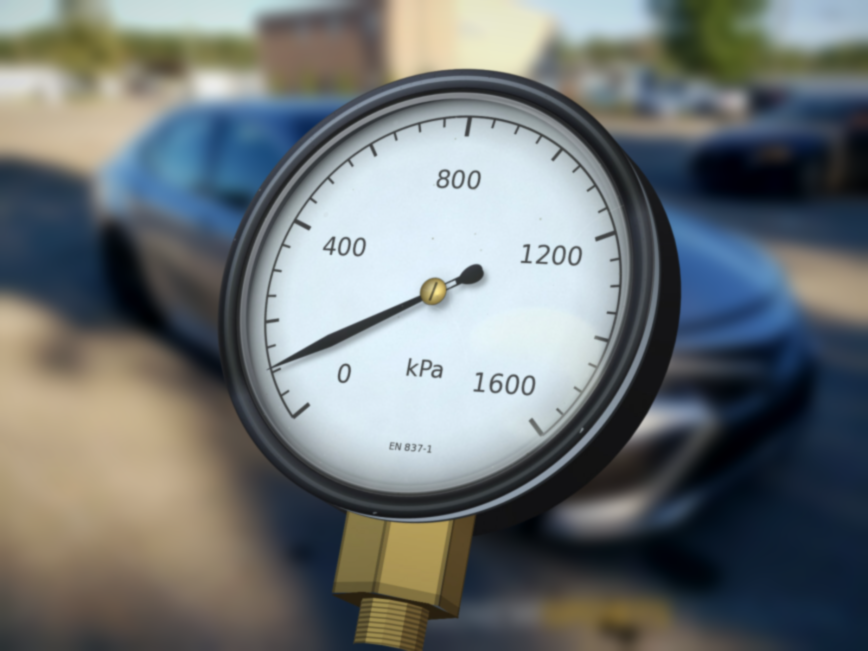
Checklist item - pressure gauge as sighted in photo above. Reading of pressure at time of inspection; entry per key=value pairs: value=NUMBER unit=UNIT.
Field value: value=100 unit=kPa
